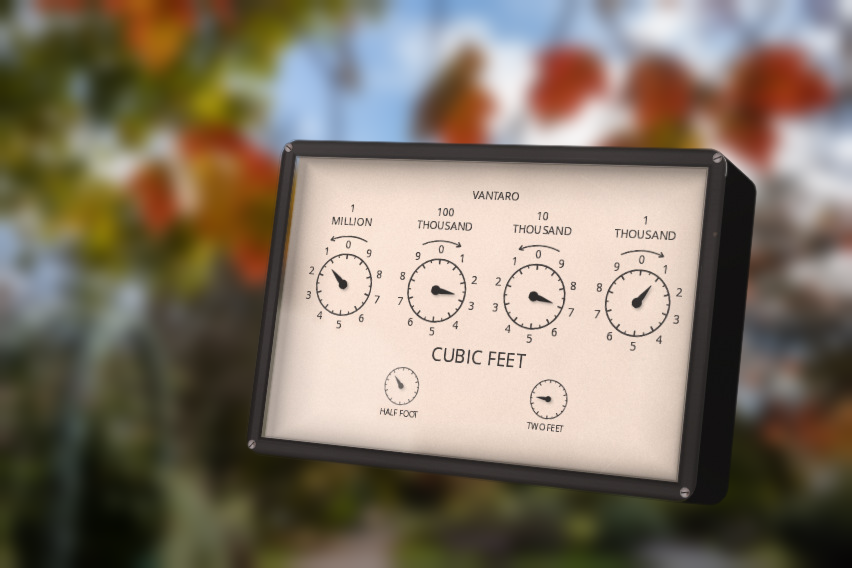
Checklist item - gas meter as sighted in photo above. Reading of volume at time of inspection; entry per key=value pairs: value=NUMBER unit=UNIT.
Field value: value=127100 unit=ft³
